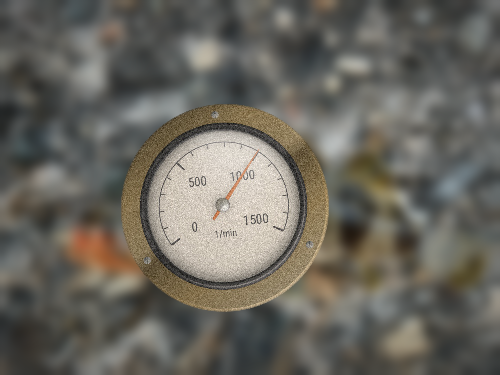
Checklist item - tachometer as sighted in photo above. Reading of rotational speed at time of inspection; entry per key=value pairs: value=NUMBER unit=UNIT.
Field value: value=1000 unit=rpm
